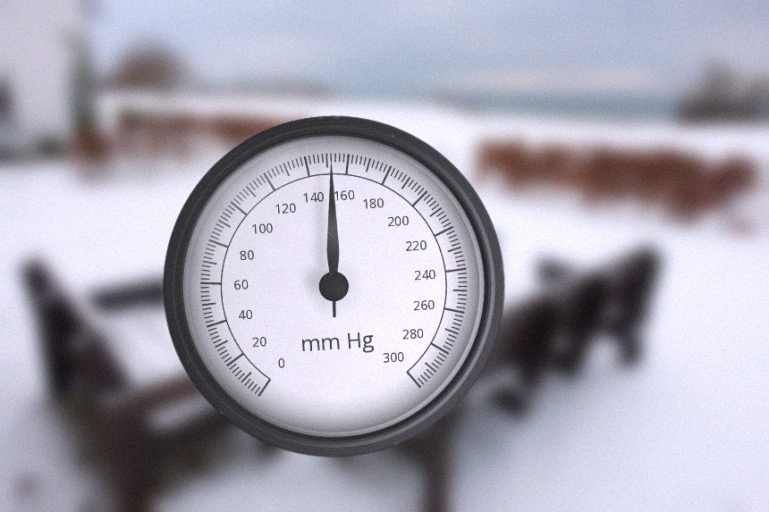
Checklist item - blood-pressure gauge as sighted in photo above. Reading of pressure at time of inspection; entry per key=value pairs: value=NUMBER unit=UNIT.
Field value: value=152 unit=mmHg
